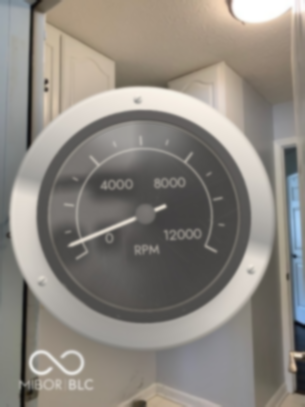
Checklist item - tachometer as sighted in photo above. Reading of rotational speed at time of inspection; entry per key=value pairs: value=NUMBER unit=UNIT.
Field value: value=500 unit=rpm
